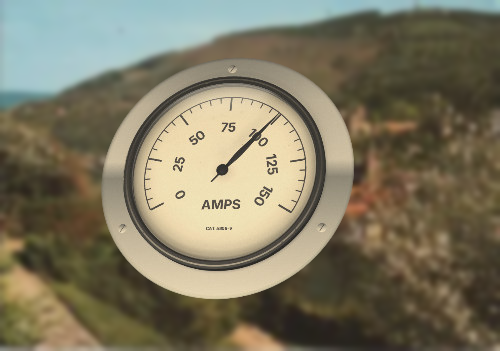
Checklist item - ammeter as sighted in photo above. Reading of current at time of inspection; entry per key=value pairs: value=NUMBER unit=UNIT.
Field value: value=100 unit=A
